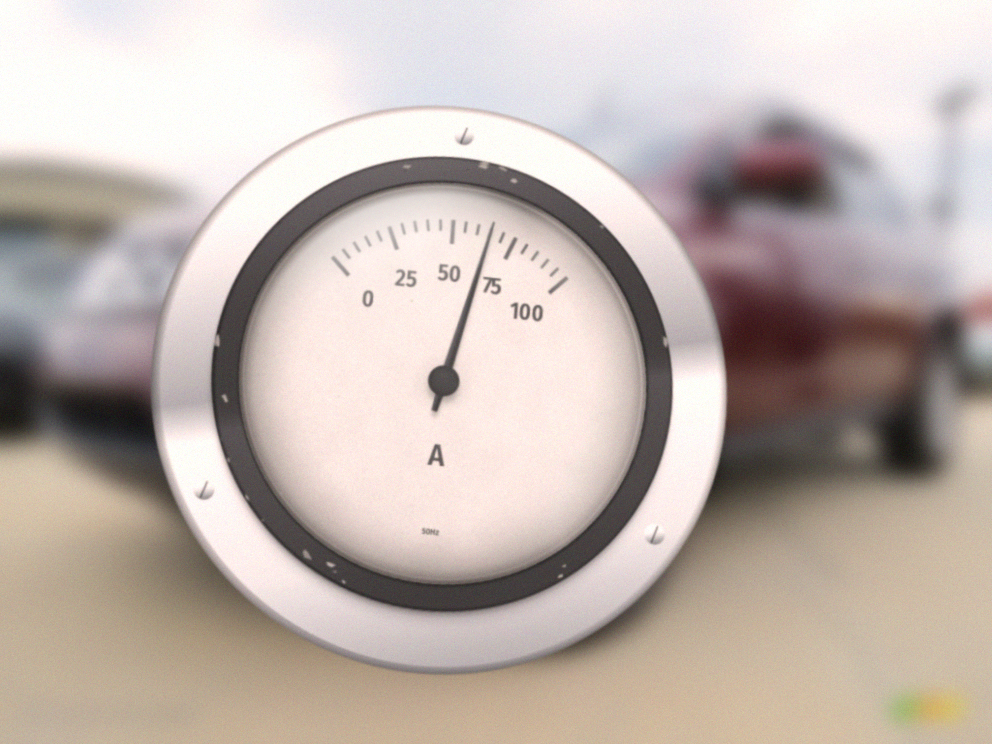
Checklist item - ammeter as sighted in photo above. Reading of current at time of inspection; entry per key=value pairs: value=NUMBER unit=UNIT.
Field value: value=65 unit=A
